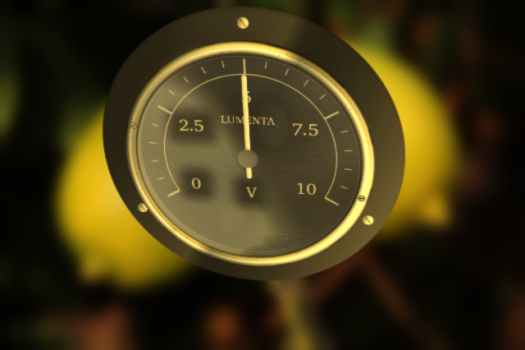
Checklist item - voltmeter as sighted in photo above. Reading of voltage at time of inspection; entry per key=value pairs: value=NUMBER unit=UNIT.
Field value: value=5 unit=V
